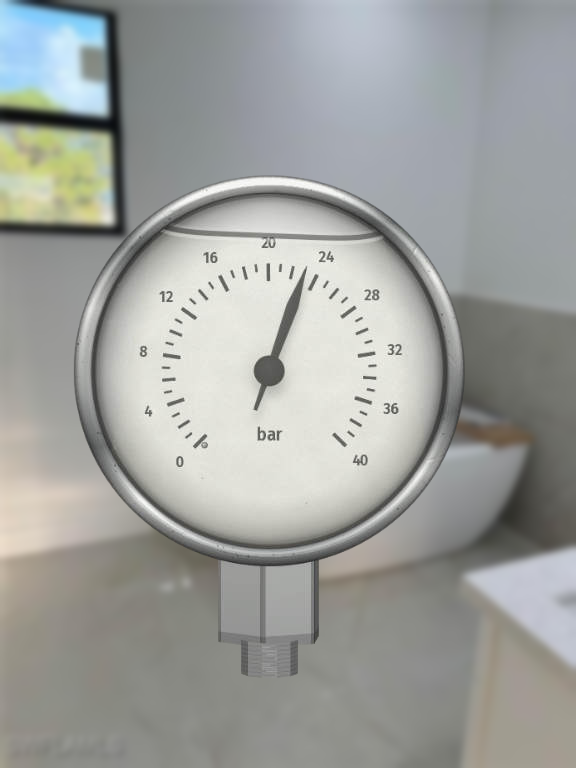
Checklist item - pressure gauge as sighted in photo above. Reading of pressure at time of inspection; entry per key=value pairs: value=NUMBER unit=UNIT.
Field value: value=23 unit=bar
